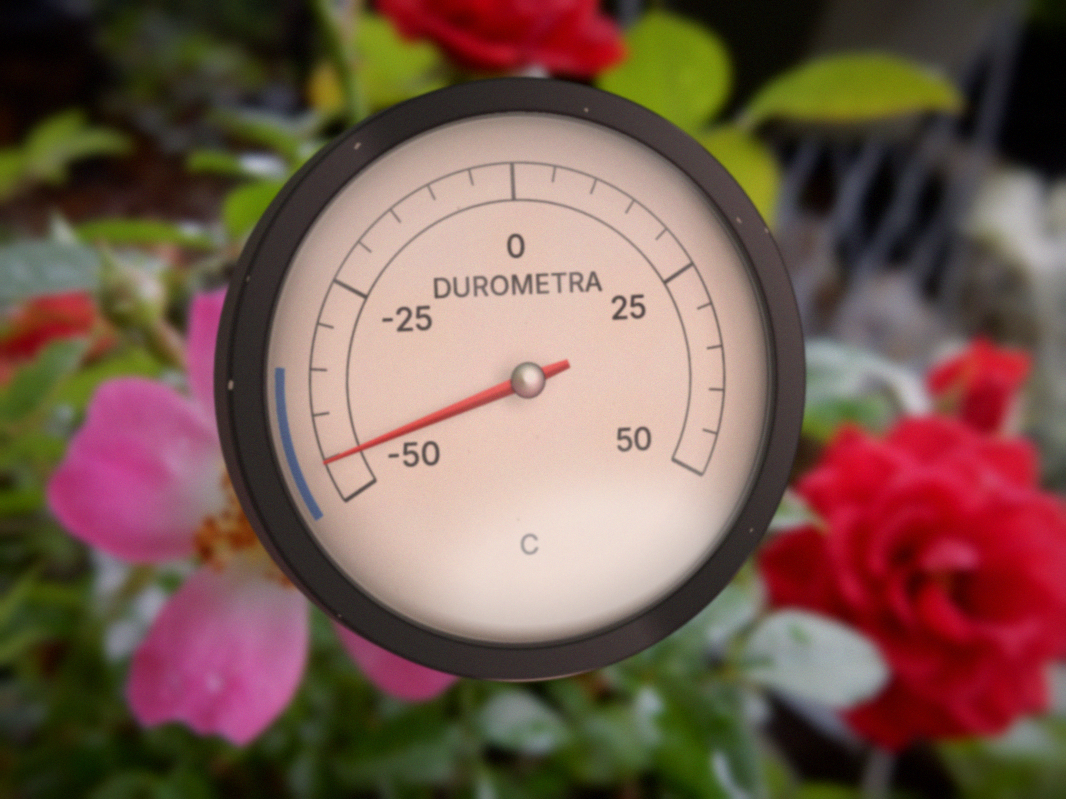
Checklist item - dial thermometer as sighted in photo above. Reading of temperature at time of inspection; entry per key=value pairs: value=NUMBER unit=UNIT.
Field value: value=-45 unit=°C
